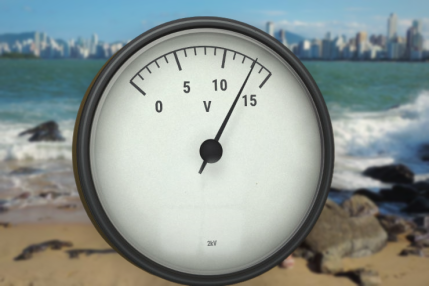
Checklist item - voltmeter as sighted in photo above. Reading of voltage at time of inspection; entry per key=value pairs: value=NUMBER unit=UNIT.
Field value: value=13 unit=V
